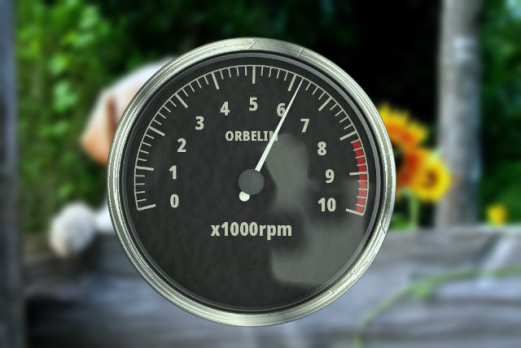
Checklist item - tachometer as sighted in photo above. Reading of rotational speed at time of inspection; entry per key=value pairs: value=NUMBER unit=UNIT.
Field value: value=6200 unit=rpm
